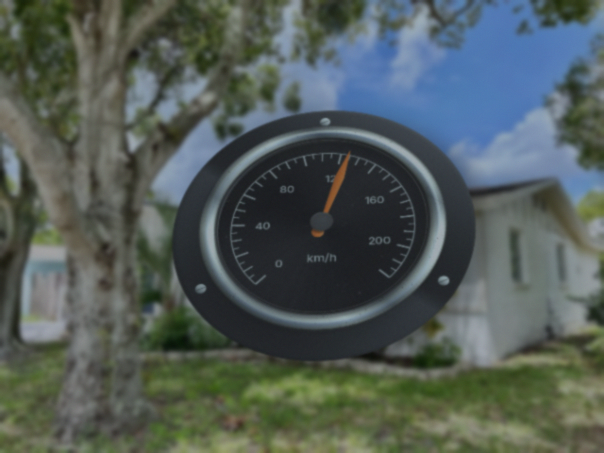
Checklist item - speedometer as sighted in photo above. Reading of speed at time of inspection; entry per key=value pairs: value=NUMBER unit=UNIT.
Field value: value=125 unit=km/h
